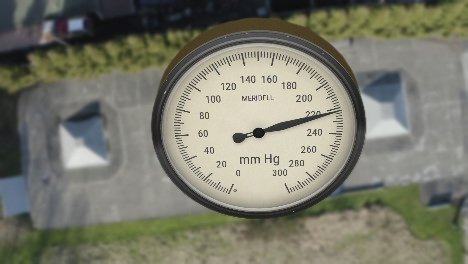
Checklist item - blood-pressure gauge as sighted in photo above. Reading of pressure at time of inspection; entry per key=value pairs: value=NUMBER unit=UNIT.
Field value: value=220 unit=mmHg
